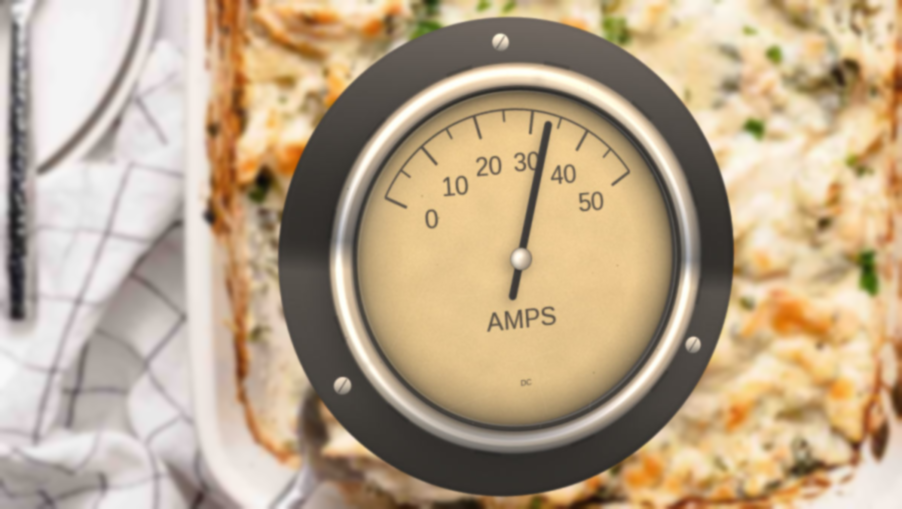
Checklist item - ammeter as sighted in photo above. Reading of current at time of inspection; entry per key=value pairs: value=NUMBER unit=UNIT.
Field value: value=32.5 unit=A
